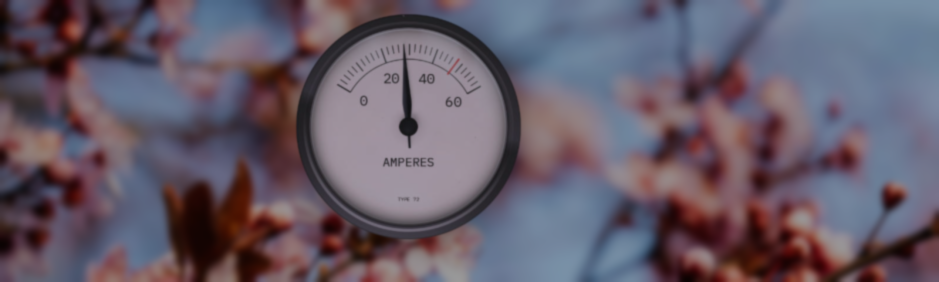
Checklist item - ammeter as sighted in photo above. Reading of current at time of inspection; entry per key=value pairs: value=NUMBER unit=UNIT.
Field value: value=28 unit=A
